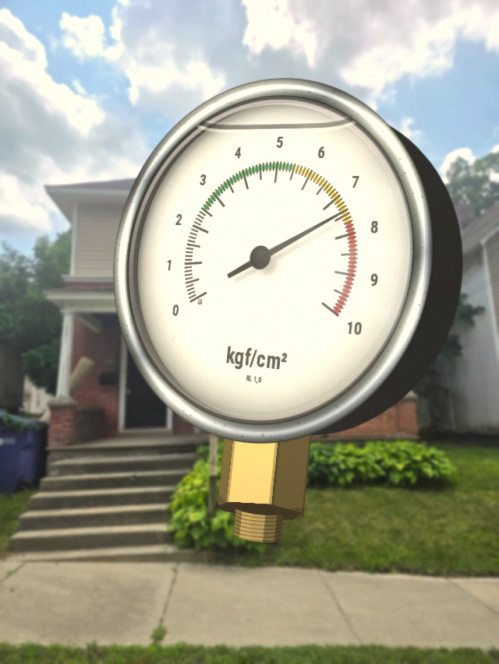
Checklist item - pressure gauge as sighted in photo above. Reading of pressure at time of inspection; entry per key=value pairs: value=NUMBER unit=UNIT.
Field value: value=7.5 unit=kg/cm²
